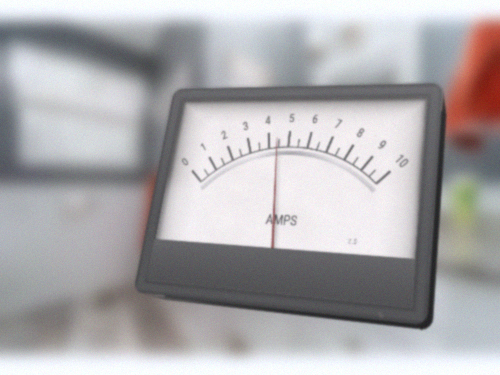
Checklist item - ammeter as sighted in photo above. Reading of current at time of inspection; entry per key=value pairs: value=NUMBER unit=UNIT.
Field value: value=4.5 unit=A
